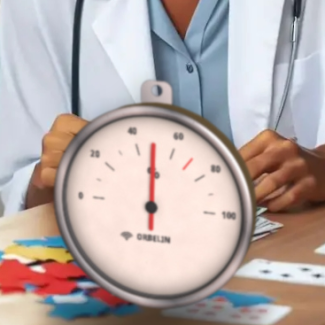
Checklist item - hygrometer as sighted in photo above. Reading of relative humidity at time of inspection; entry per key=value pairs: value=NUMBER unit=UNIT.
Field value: value=50 unit=%
